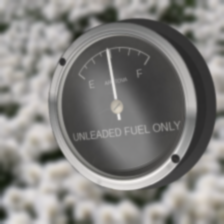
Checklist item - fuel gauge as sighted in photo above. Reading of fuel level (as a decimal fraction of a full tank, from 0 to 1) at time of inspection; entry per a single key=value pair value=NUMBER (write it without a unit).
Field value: value=0.5
